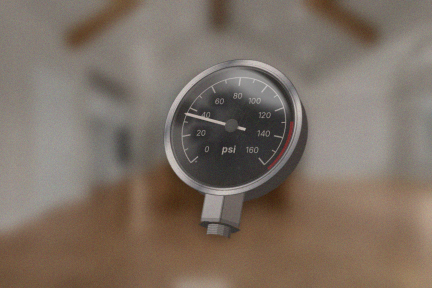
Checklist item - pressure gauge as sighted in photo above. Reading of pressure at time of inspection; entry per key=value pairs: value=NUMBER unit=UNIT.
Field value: value=35 unit=psi
